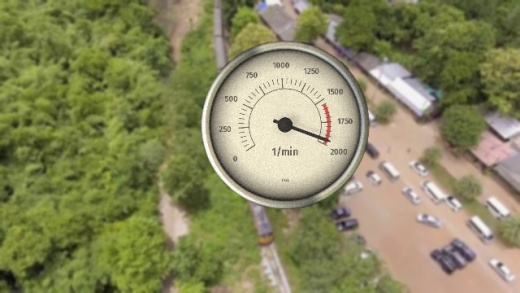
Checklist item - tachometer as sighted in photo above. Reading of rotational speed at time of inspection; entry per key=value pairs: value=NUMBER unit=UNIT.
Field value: value=1950 unit=rpm
